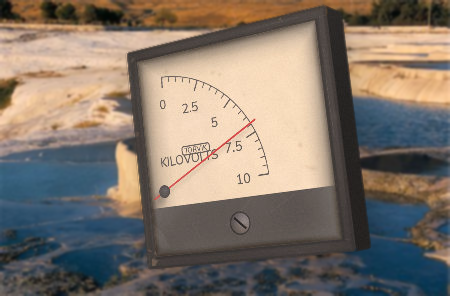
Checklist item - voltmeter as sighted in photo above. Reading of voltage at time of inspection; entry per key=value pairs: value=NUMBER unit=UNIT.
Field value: value=7 unit=kV
